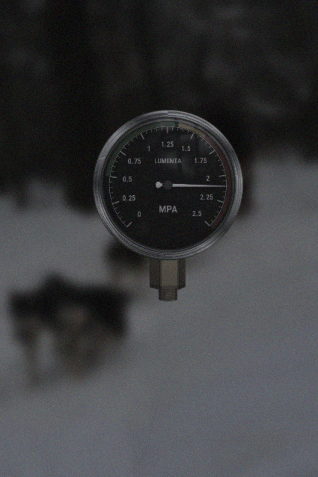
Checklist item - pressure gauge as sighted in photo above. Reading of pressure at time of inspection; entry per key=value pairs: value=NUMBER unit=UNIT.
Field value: value=2.1 unit=MPa
